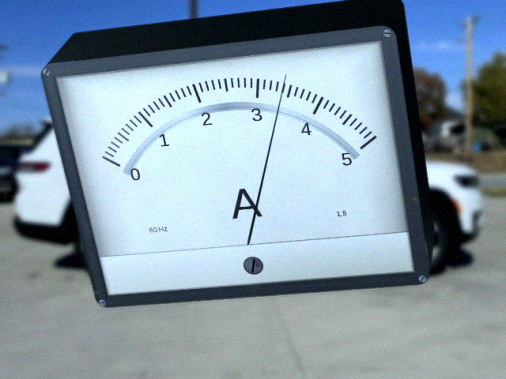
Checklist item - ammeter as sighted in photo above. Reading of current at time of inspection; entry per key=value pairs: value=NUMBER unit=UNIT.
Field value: value=3.4 unit=A
